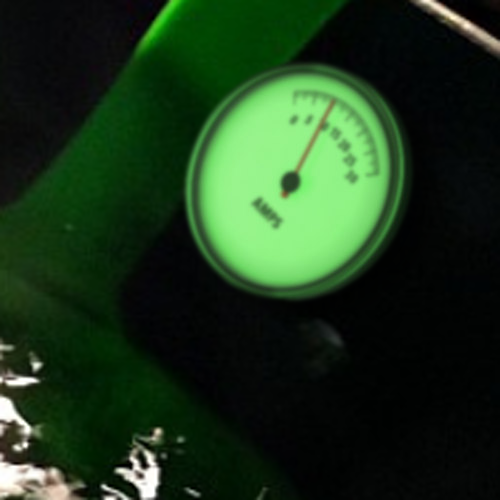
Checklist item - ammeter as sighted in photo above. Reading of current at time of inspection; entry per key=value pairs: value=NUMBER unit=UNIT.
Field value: value=10 unit=A
